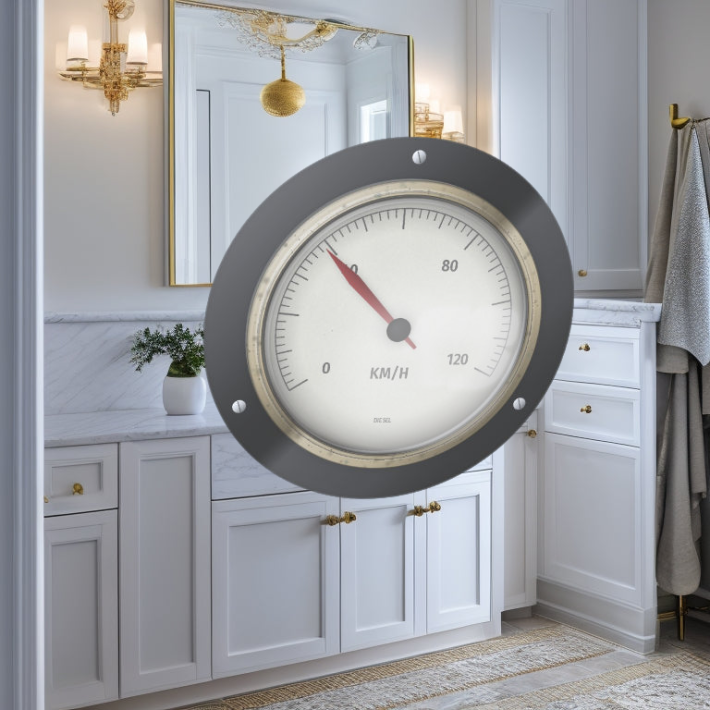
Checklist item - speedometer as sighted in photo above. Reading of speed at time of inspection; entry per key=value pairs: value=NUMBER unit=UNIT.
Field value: value=39 unit=km/h
